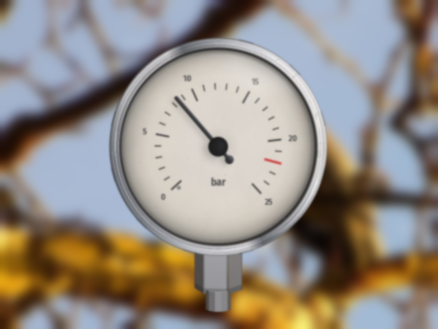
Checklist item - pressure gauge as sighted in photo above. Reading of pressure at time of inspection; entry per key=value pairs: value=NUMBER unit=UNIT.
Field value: value=8.5 unit=bar
